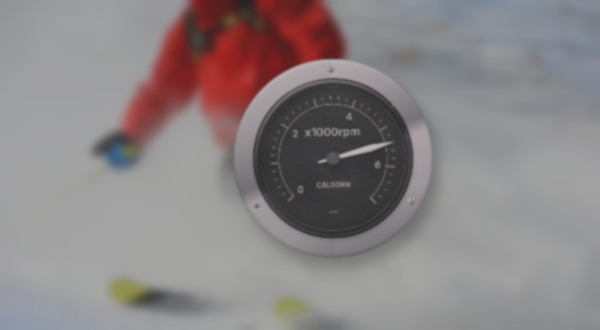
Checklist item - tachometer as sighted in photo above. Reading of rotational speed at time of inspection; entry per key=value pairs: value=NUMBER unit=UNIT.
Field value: value=5400 unit=rpm
